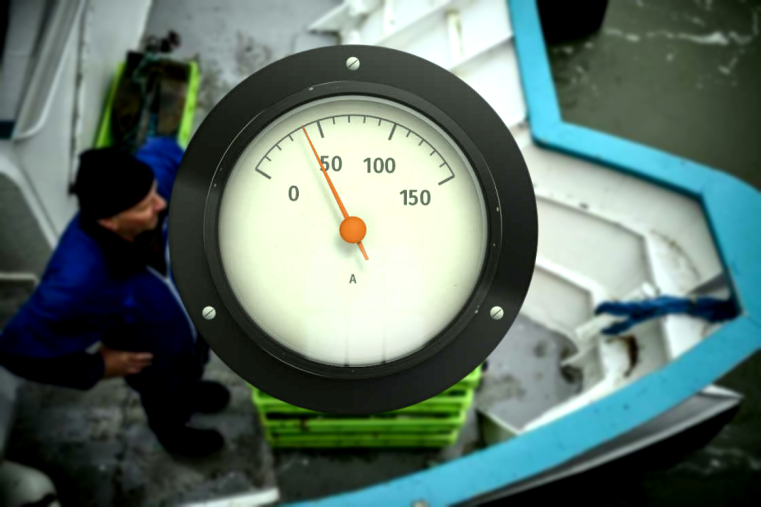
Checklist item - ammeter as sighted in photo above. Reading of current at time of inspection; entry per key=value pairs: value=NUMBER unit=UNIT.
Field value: value=40 unit=A
